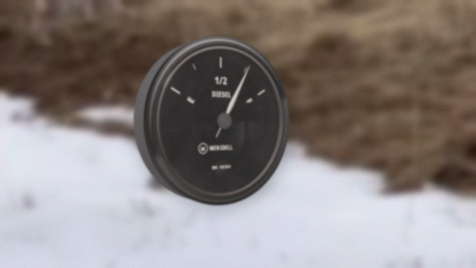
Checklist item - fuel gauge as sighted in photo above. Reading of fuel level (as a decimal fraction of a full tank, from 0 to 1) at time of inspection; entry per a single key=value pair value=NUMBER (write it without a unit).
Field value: value=0.75
